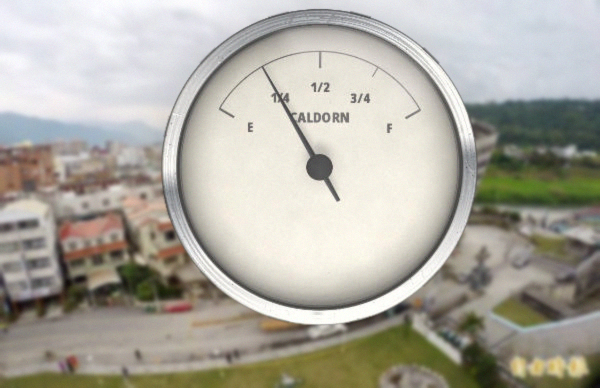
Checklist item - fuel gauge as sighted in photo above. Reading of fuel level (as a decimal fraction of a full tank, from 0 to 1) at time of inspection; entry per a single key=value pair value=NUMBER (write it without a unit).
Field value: value=0.25
